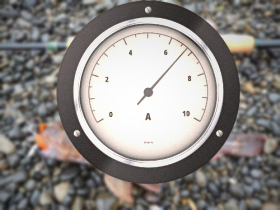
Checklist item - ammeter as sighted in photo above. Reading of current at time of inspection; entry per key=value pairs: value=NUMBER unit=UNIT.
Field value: value=6.75 unit=A
